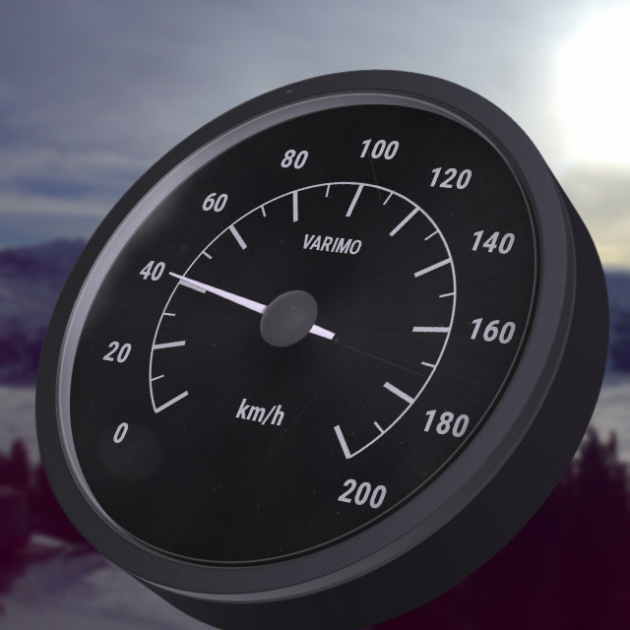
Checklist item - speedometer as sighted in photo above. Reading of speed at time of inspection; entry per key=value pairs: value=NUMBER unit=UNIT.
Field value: value=40 unit=km/h
